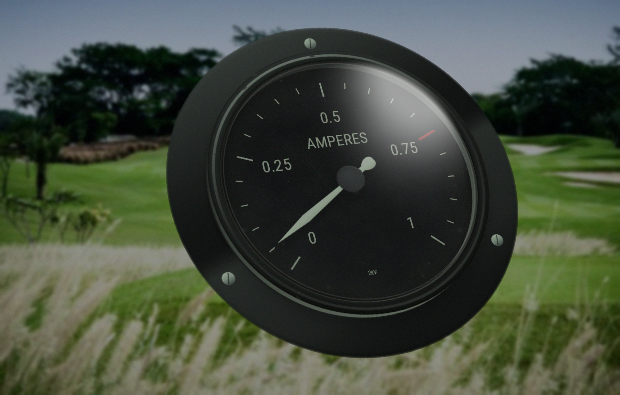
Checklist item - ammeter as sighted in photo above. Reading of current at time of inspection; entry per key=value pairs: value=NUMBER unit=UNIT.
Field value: value=0.05 unit=A
